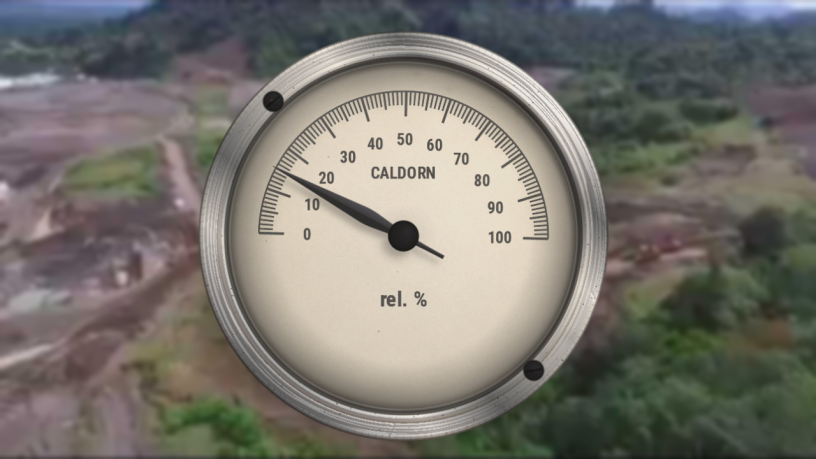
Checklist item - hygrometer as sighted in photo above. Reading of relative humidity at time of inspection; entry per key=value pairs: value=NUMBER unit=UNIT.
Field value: value=15 unit=%
